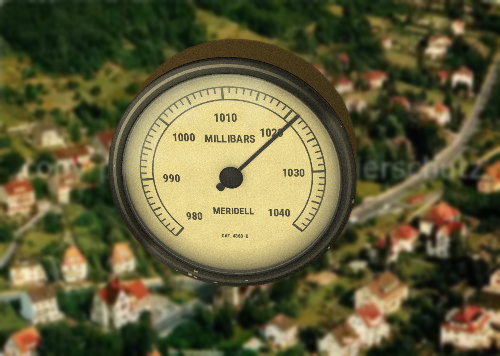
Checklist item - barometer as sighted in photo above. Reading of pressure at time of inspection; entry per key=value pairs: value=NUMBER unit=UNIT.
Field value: value=1021 unit=mbar
